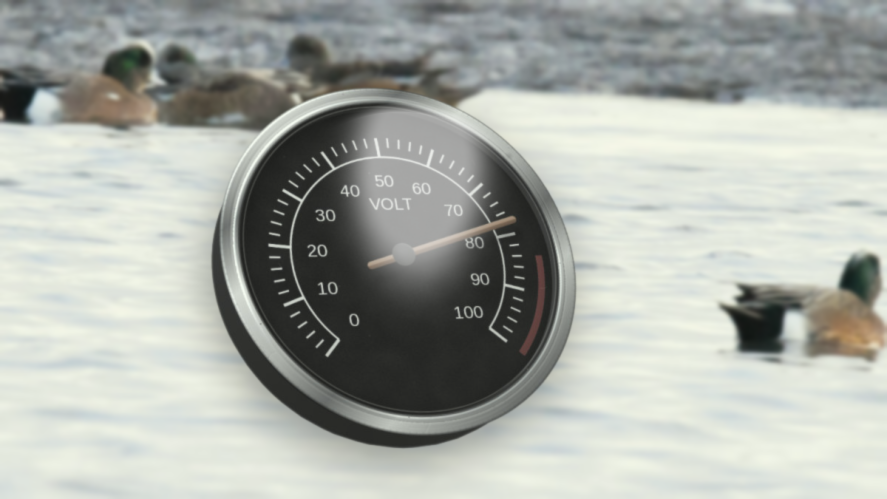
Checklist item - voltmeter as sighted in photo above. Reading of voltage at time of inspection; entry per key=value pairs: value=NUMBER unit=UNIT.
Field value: value=78 unit=V
